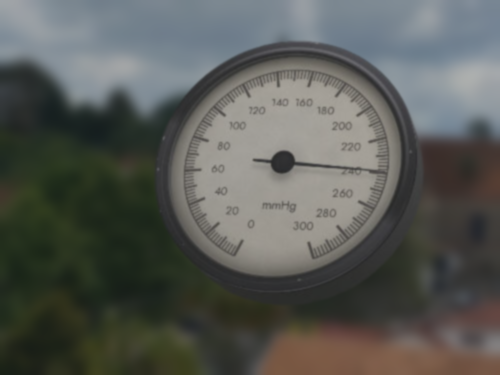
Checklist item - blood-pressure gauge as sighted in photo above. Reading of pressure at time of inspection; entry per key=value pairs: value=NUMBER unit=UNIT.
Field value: value=240 unit=mmHg
